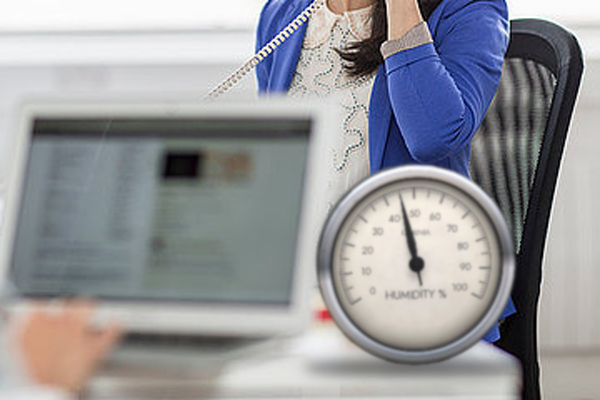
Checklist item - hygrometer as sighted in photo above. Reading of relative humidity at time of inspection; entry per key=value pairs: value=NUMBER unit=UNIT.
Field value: value=45 unit=%
